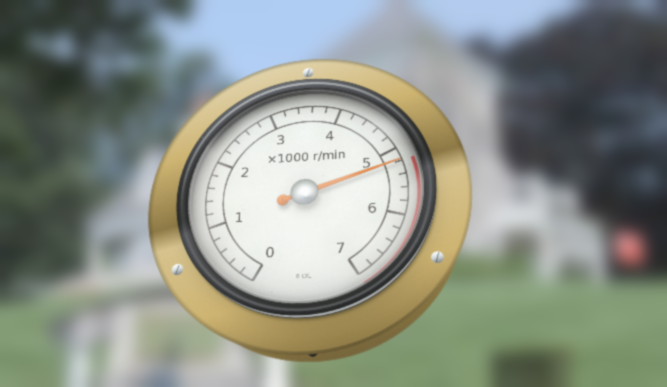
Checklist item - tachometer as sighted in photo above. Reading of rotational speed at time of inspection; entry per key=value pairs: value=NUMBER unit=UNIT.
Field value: value=5200 unit=rpm
